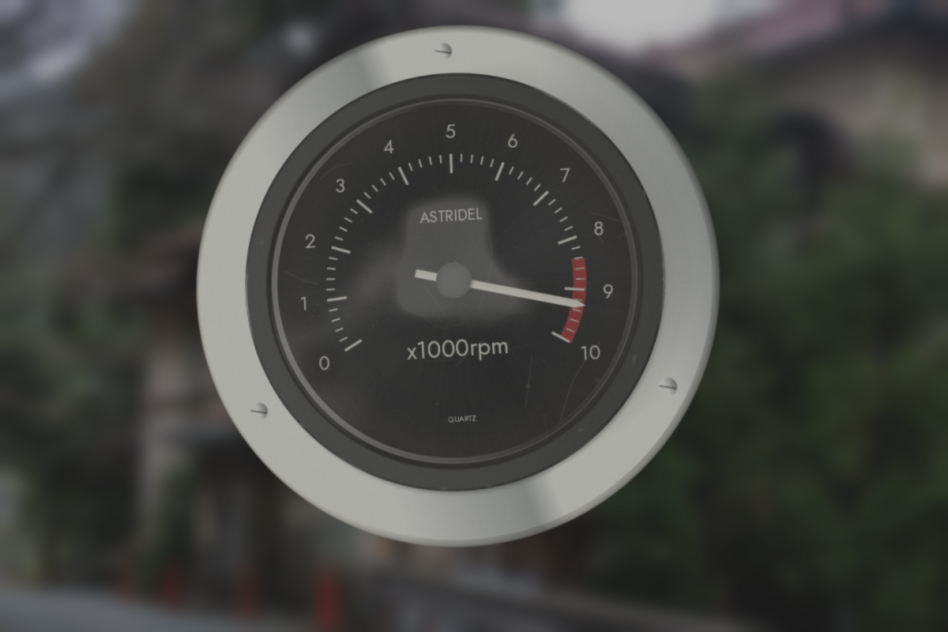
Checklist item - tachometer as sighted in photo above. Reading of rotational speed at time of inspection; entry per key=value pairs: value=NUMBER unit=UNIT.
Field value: value=9300 unit=rpm
